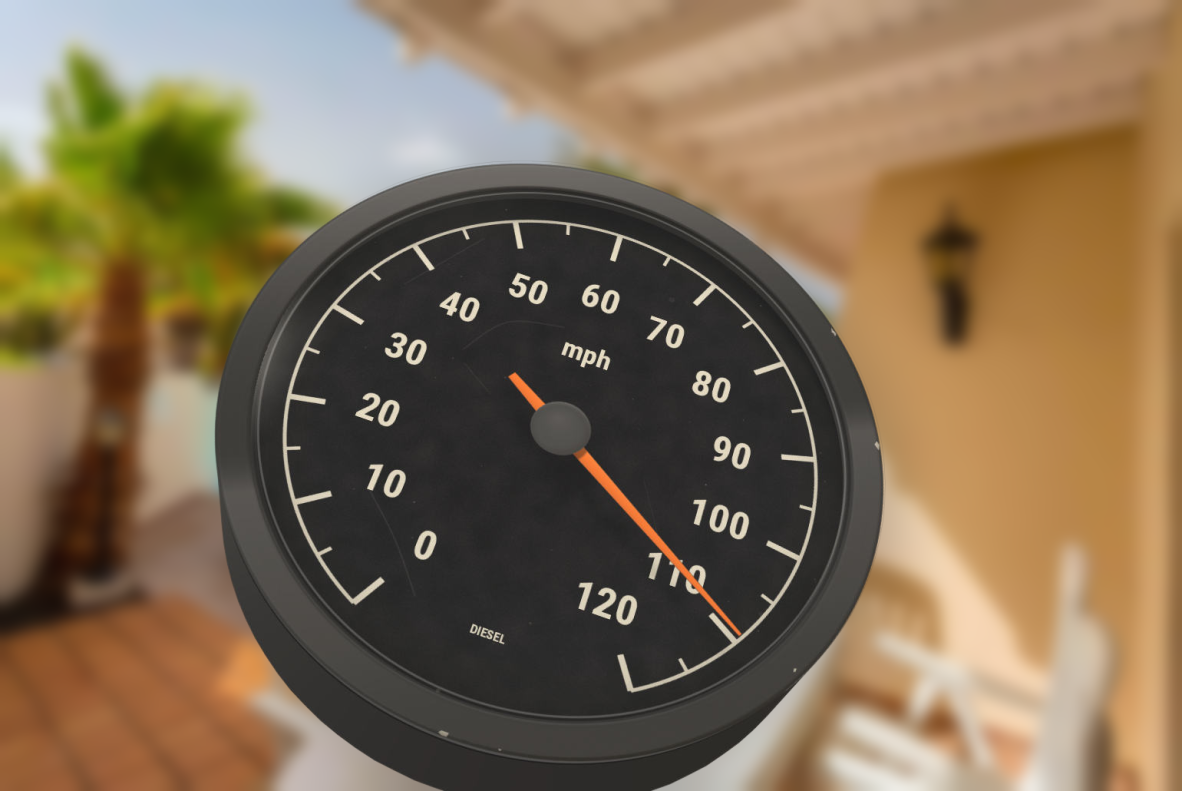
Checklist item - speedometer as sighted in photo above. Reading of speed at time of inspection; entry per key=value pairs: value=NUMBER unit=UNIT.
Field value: value=110 unit=mph
